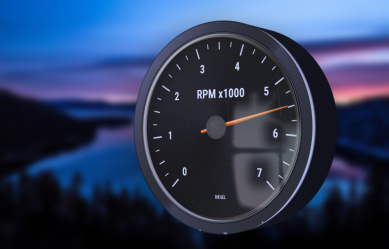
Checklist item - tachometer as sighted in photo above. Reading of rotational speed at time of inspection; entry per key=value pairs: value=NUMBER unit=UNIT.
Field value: value=5500 unit=rpm
